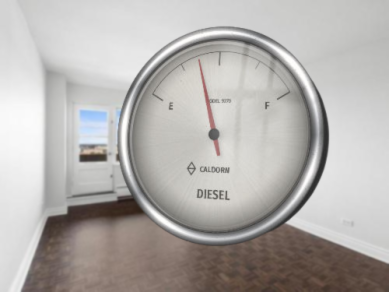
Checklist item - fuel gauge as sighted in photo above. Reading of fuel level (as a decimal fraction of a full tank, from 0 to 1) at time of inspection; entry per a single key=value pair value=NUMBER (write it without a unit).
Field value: value=0.375
